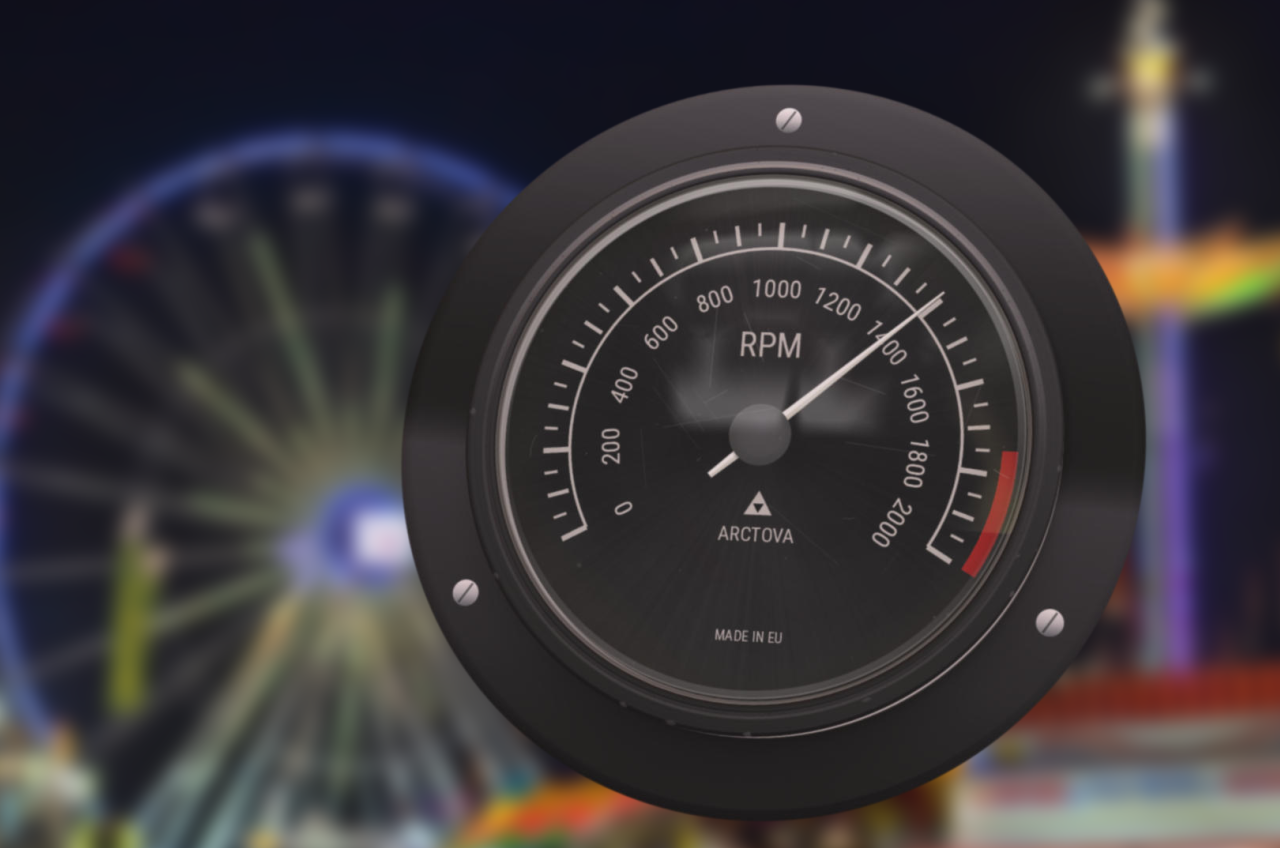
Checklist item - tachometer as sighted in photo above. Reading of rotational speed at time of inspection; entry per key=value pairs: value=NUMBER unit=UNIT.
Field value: value=1400 unit=rpm
